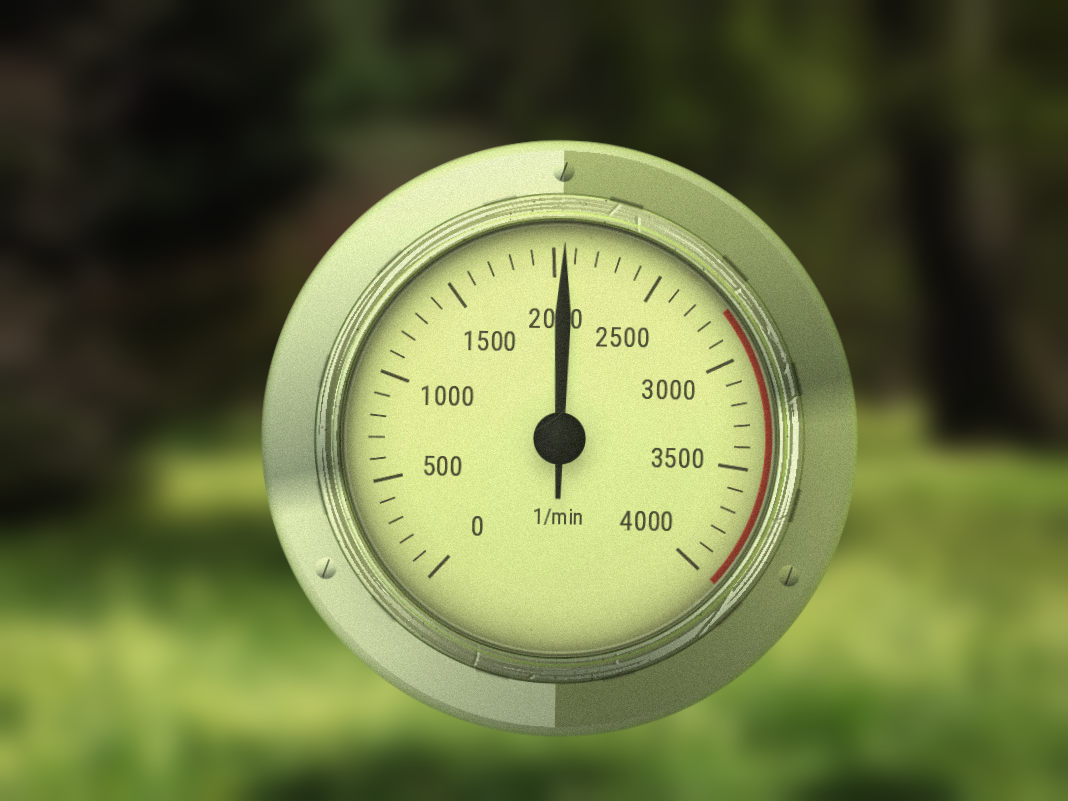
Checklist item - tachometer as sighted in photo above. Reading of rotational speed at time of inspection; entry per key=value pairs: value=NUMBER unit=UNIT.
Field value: value=2050 unit=rpm
